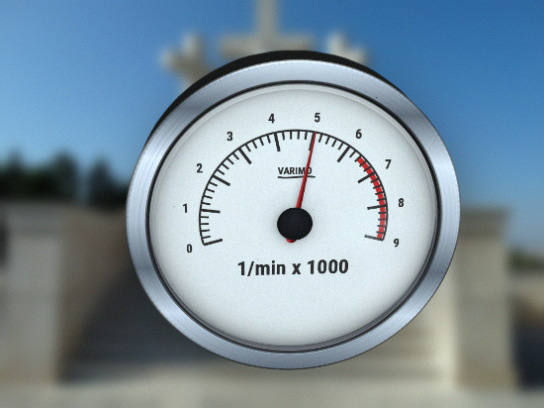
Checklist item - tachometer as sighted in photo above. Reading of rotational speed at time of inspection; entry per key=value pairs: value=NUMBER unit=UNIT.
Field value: value=5000 unit=rpm
